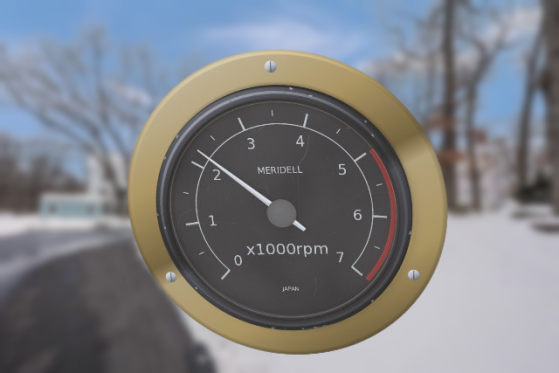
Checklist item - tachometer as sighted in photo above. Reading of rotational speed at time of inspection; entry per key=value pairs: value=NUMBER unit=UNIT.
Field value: value=2250 unit=rpm
